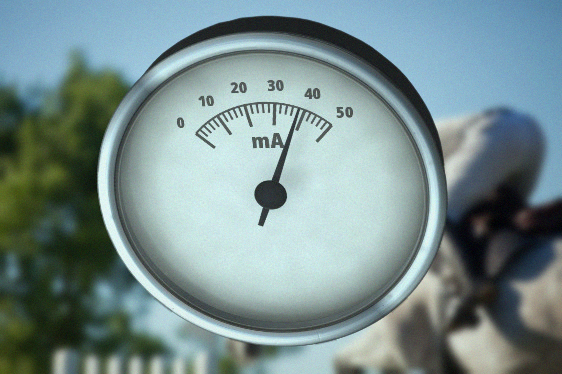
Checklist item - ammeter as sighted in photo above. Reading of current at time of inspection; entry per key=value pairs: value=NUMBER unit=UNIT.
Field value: value=38 unit=mA
